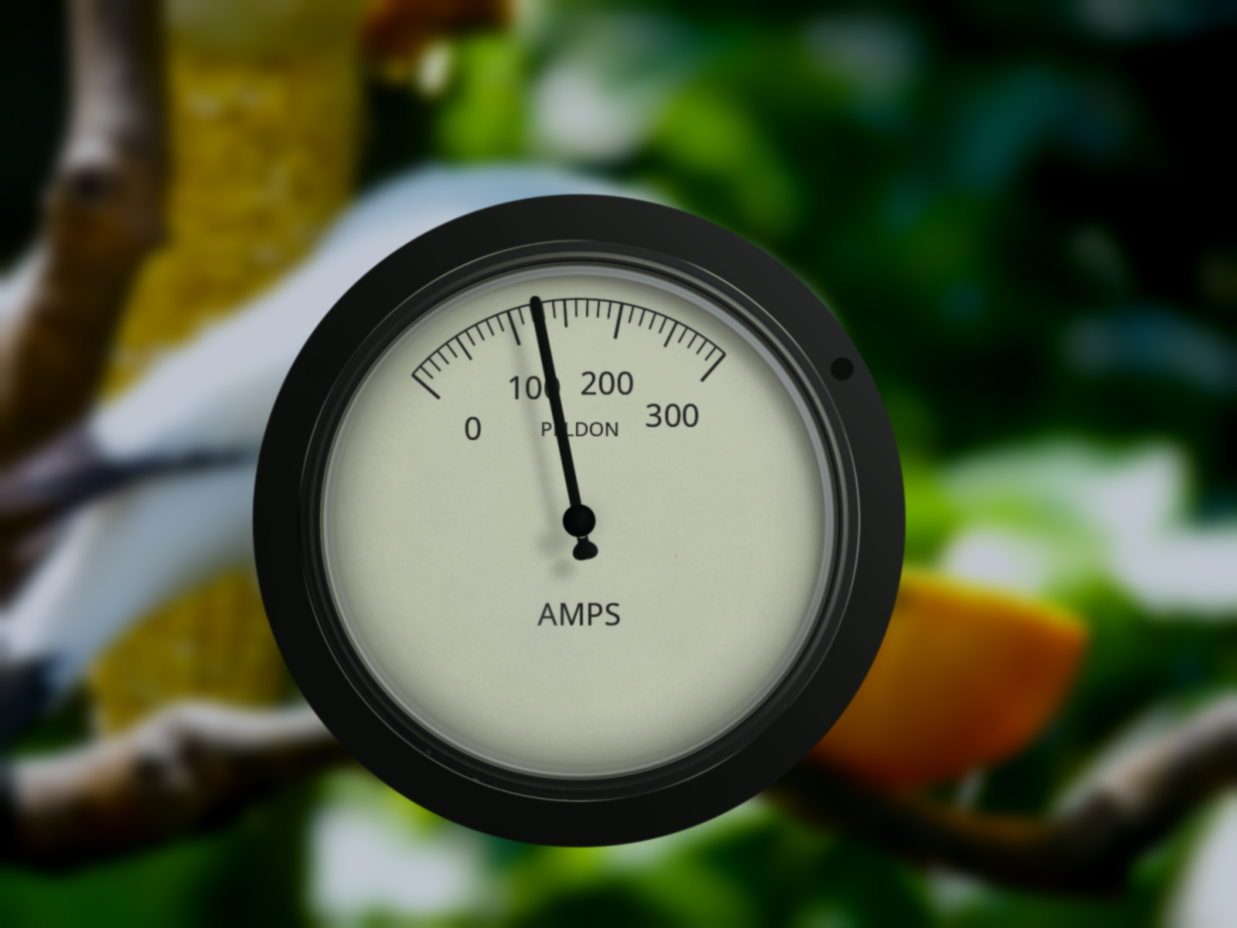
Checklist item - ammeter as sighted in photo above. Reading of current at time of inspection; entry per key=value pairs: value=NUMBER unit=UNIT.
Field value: value=125 unit=A
